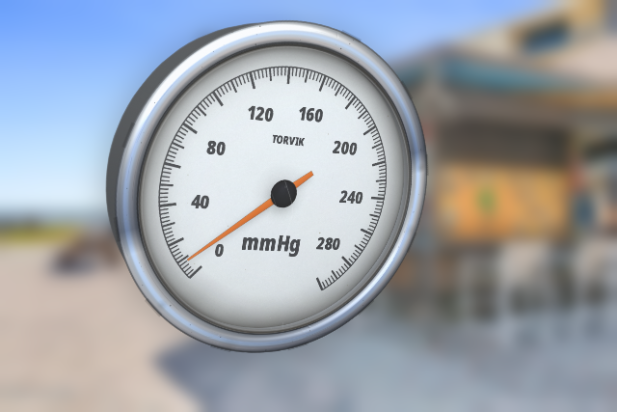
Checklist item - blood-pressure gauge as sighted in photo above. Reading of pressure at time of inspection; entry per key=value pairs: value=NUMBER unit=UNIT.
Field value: value=10 unit=mmHg
